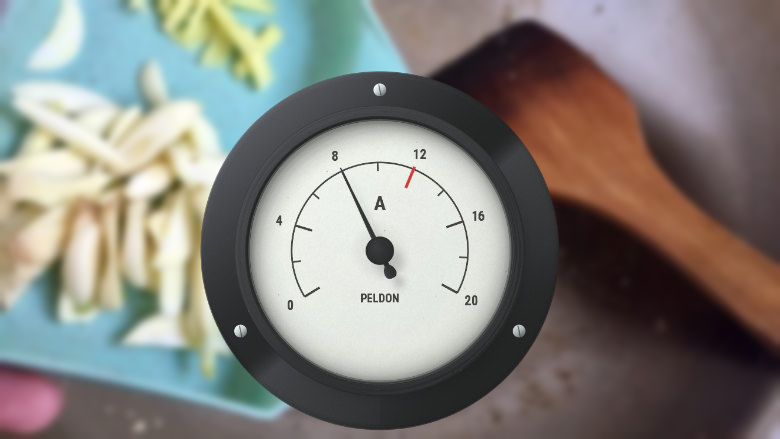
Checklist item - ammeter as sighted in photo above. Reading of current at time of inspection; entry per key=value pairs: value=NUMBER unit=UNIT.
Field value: value=8 unit=A
